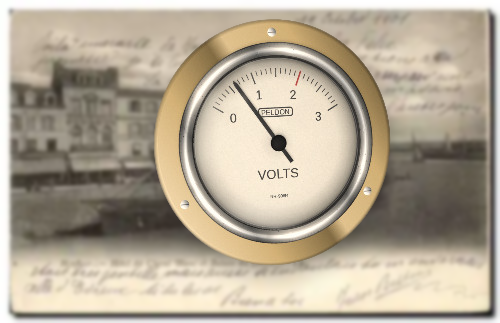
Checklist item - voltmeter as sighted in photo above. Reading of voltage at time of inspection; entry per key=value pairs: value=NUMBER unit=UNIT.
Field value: value=0.6 unit=V
